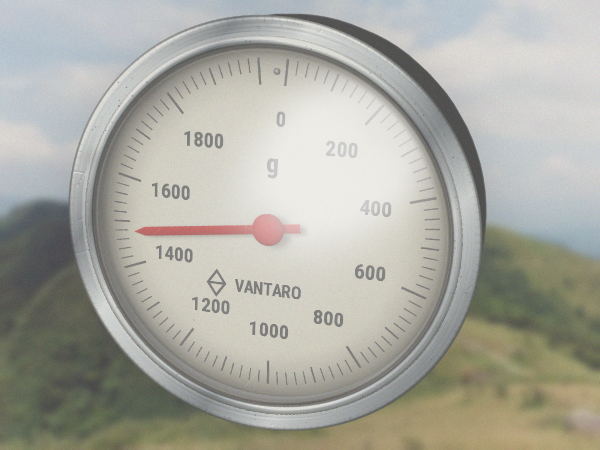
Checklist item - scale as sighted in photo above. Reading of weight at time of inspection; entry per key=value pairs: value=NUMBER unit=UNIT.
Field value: value=1480 unit=g
